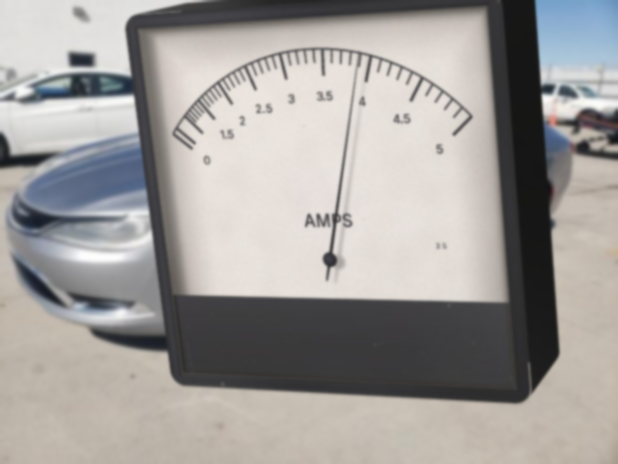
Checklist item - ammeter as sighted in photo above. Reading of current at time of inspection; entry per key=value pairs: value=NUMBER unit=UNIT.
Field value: value=3.9 unit=A
